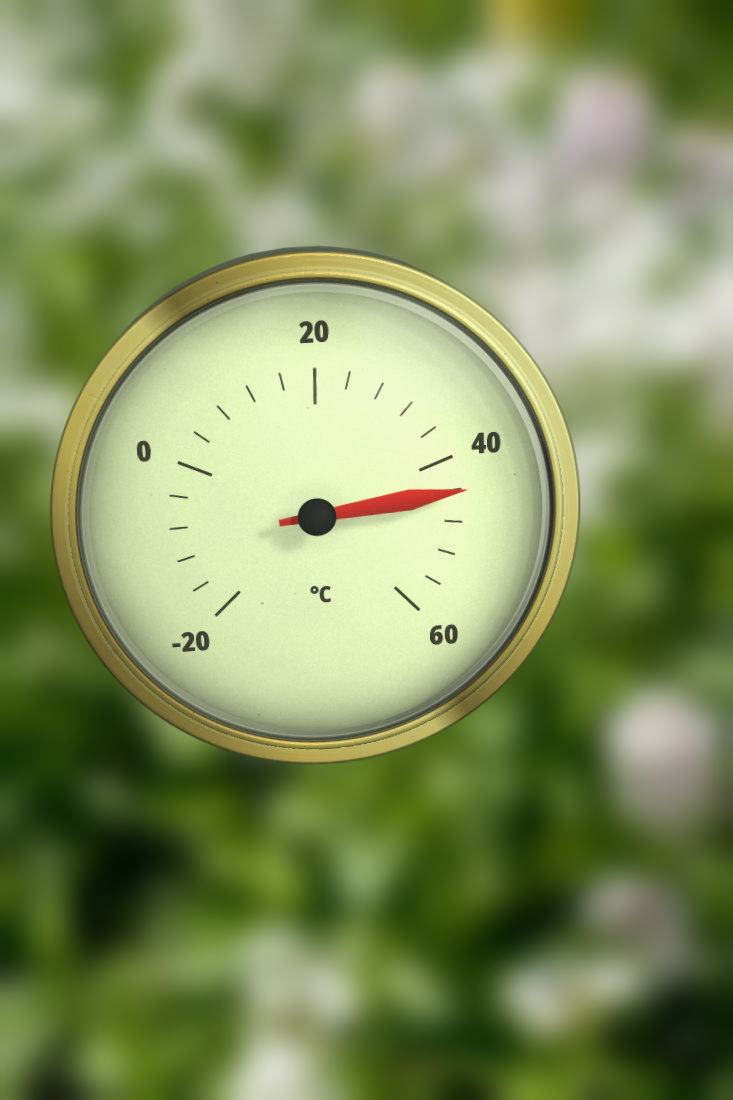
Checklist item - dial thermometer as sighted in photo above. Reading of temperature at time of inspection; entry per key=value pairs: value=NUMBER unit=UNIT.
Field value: value=44 unit=°C
